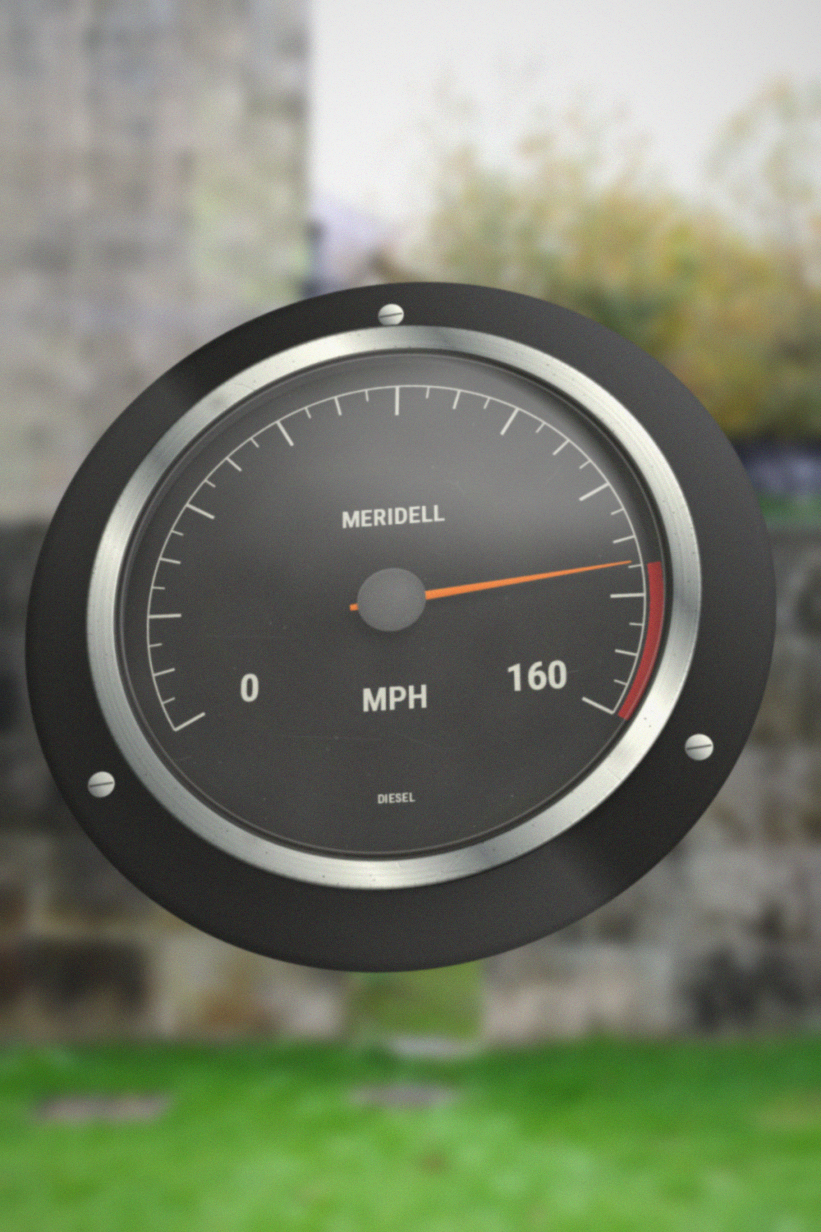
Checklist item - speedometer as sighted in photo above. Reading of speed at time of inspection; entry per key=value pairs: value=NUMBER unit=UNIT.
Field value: value=135 unit=mph
